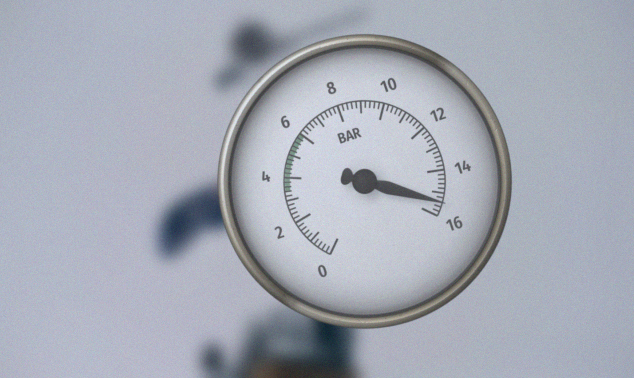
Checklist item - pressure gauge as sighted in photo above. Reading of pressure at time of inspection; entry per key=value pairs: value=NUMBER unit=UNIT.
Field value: value=15.4 unit=bar
